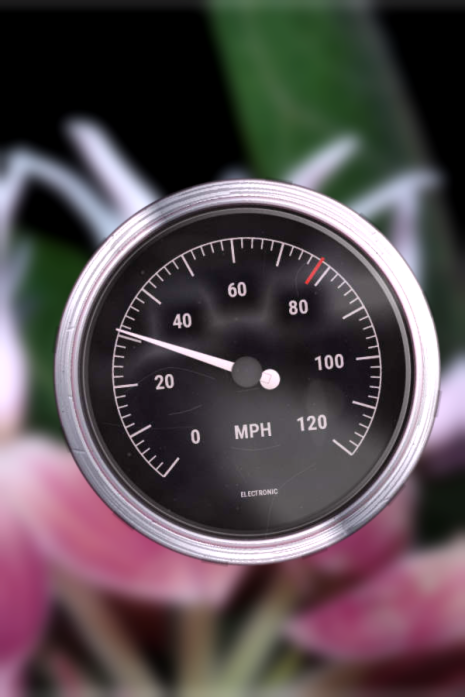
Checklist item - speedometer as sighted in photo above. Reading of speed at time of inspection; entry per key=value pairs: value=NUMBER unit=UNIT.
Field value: value=31 unit=mph
